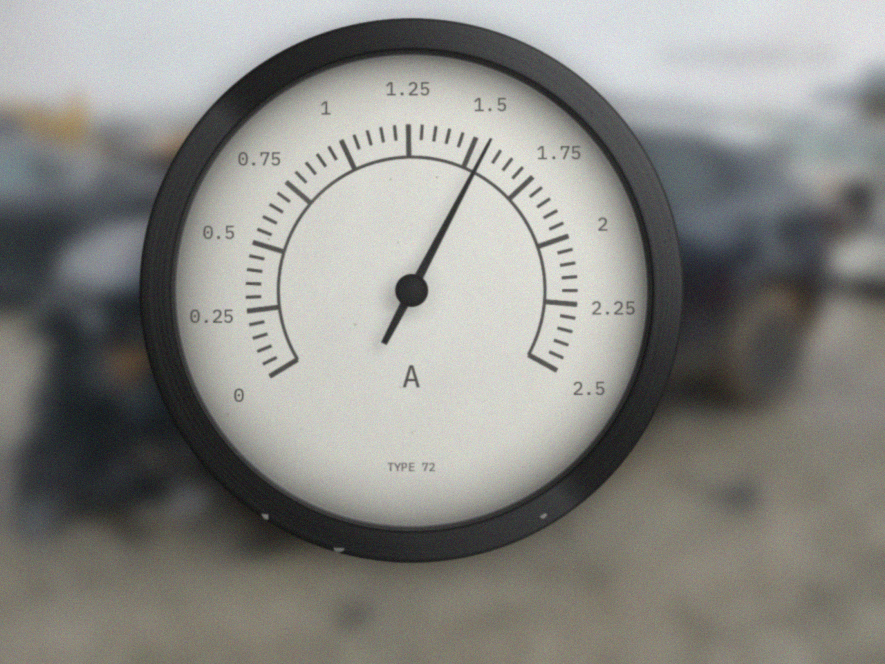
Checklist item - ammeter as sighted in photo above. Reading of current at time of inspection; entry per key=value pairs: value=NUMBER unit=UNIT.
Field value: value=1.55 unit=A
